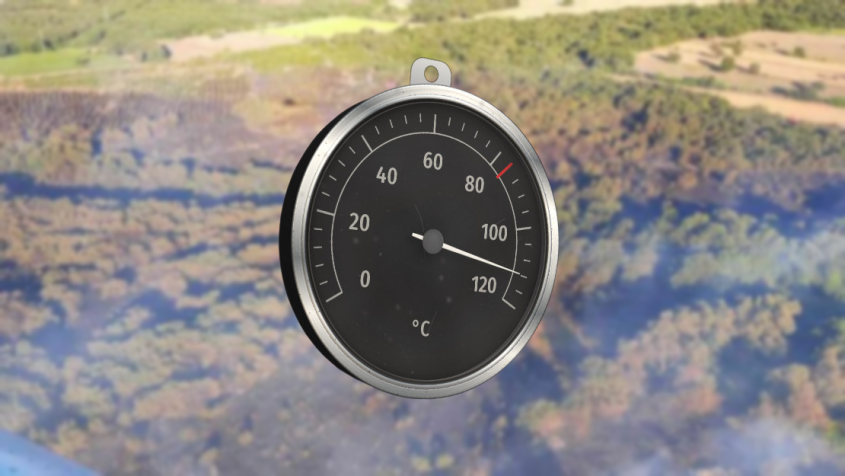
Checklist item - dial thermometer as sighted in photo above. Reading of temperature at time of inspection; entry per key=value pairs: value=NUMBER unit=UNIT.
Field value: value=112 unit=°C
